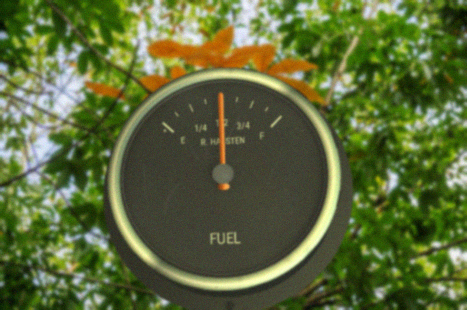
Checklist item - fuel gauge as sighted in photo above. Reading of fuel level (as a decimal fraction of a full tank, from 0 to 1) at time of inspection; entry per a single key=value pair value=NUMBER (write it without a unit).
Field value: value=0.5
